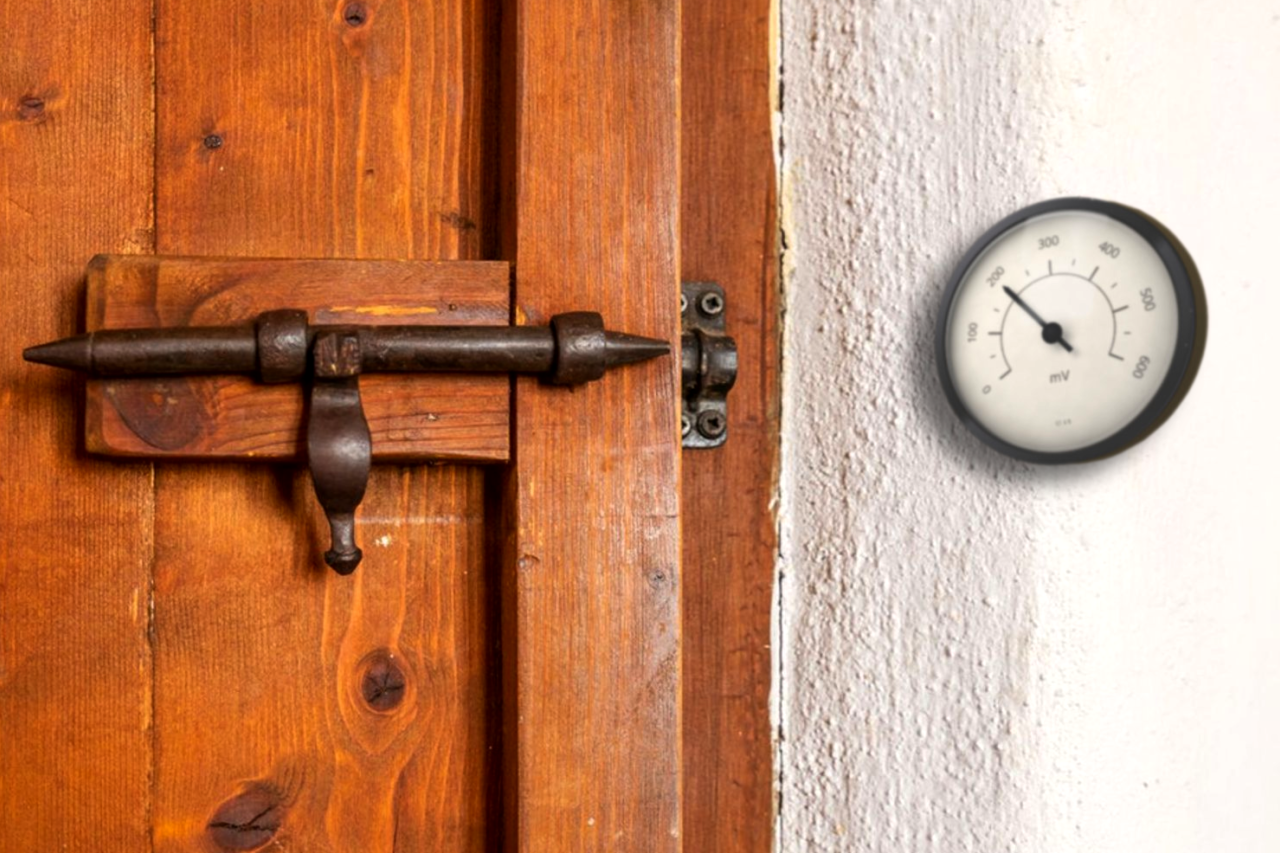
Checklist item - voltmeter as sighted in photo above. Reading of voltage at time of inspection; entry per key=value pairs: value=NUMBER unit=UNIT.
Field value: value=200 unit=mV
